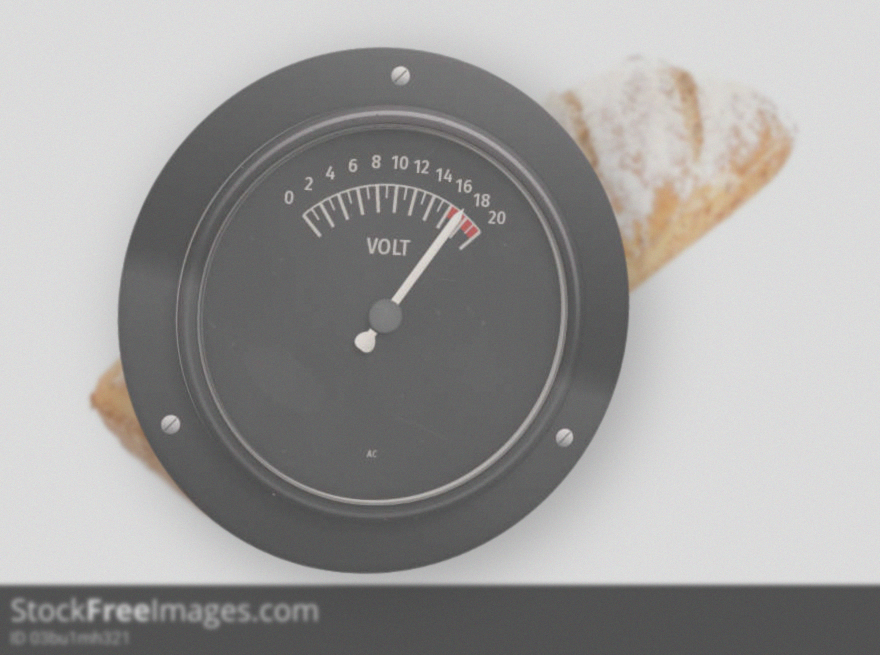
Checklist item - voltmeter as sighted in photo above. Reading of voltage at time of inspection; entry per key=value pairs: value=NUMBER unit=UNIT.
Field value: value=17 unit=V
